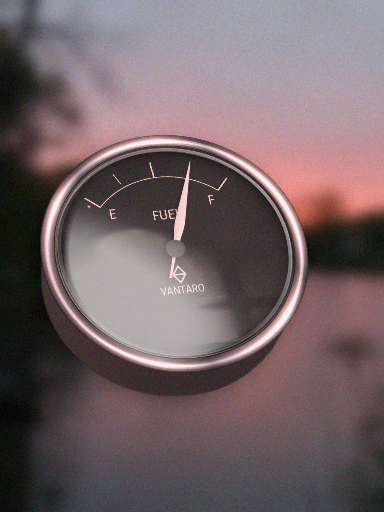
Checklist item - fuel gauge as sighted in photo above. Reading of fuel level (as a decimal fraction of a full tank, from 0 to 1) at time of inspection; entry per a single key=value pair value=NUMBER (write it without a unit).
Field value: value=0.75
